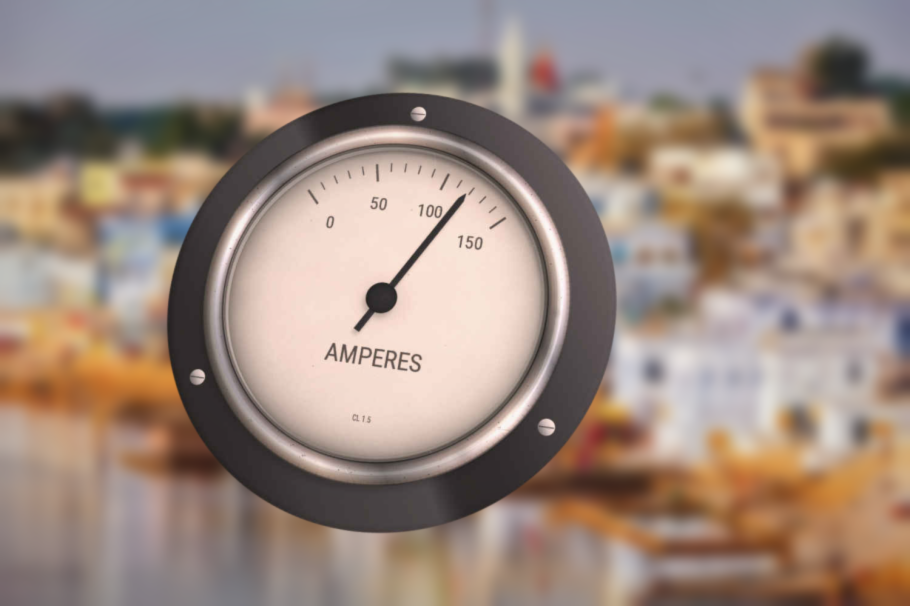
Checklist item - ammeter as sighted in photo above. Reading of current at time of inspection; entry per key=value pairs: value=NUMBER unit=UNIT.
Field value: value=120 unit=A
